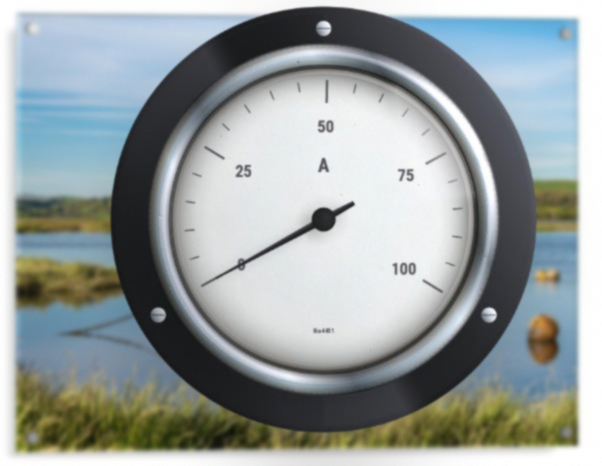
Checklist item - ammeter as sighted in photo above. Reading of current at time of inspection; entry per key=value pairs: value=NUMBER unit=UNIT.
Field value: value=0 unit=A
